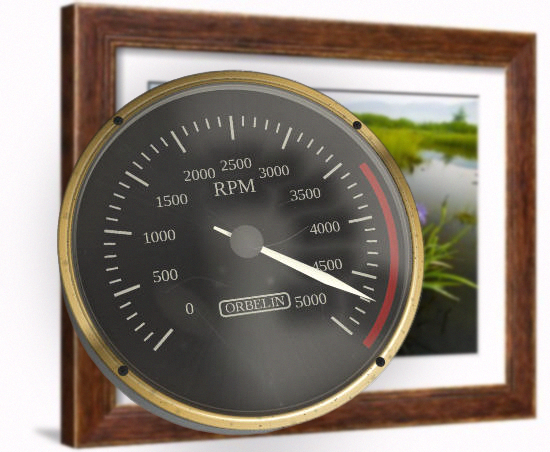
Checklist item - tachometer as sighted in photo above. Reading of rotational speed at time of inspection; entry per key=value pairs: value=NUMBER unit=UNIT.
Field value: value=4700 unit=rpm
